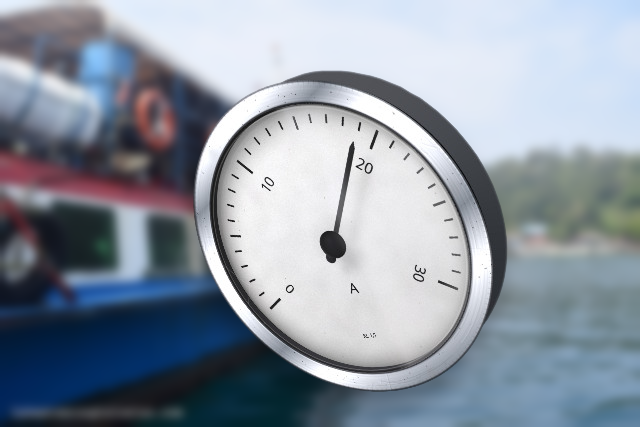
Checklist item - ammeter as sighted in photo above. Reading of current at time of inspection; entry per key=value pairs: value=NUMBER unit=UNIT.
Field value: value=19 unit=A
